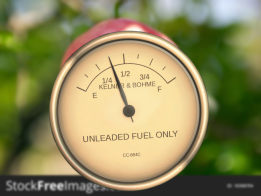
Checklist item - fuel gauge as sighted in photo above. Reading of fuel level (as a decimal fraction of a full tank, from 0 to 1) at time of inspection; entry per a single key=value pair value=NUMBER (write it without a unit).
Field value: value=0.375
